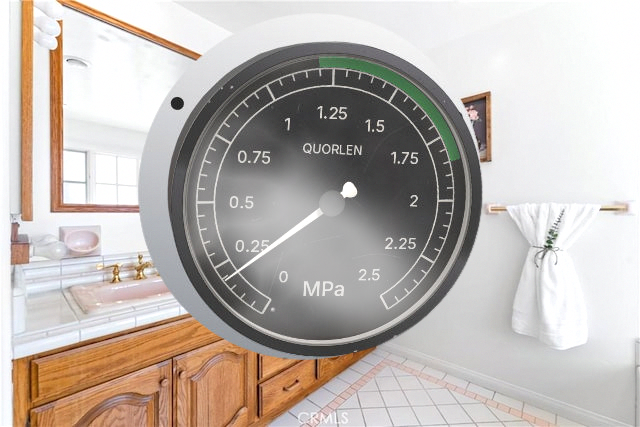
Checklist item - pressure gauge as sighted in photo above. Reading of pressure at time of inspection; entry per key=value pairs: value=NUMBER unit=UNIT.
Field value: value=0.2 unit=MPa
